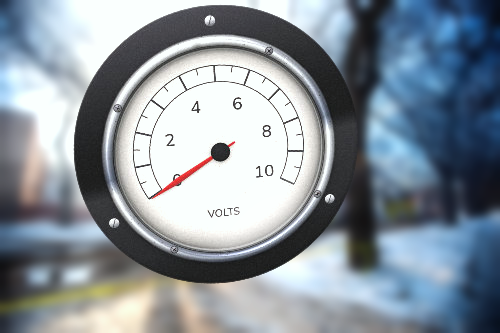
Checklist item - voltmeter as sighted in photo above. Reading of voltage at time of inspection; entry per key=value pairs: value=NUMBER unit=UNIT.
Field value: value=0 unit=V
